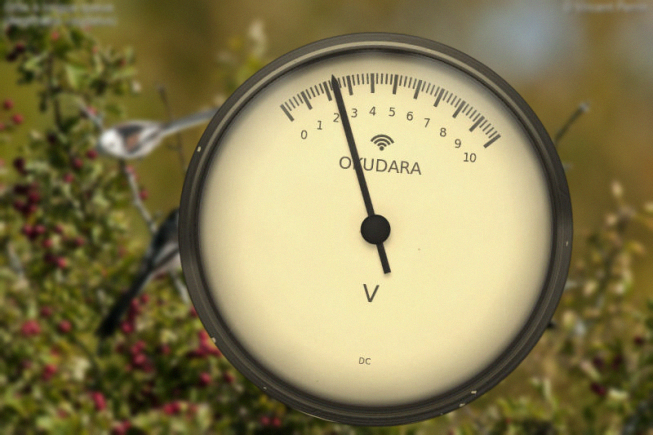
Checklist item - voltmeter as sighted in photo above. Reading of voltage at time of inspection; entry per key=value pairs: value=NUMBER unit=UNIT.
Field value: value=2.4 unit=V
